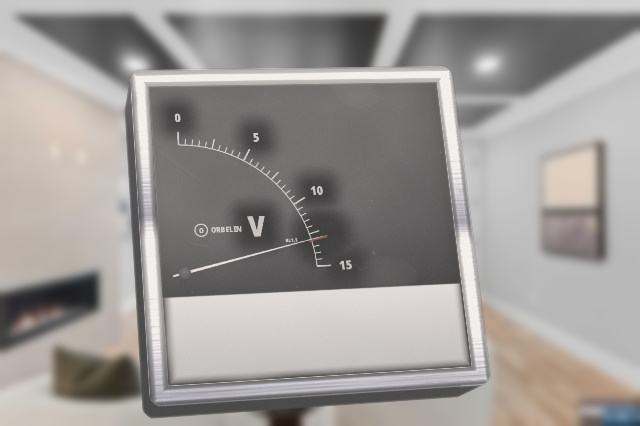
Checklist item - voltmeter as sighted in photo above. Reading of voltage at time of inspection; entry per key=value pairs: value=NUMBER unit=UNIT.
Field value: value=13 unit=V
